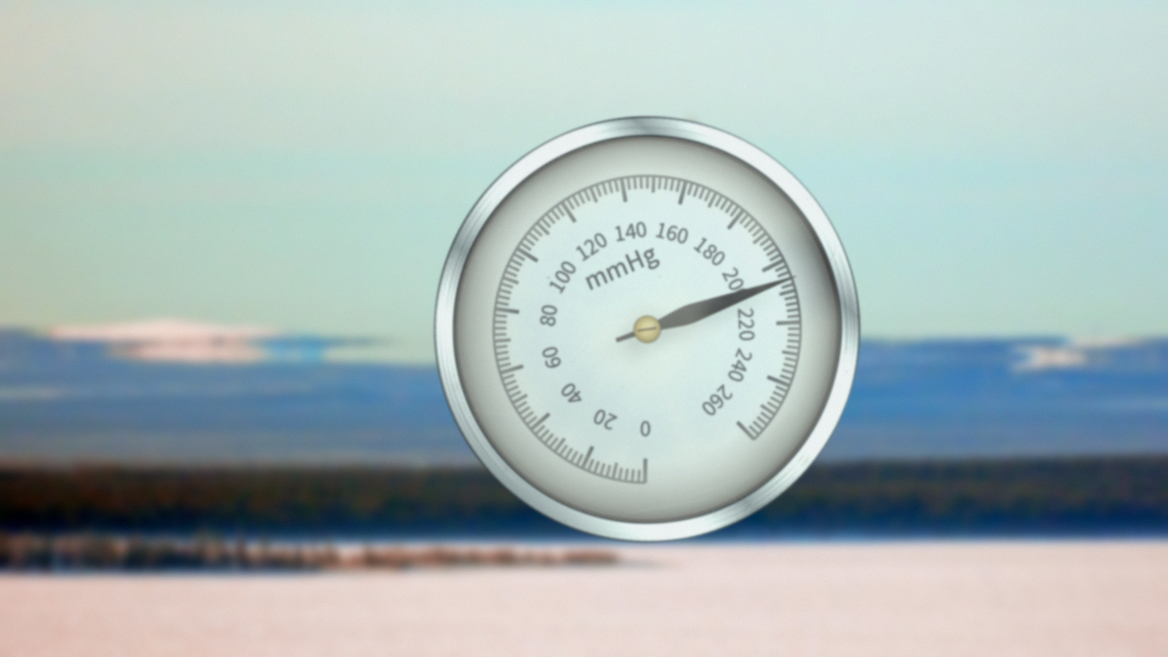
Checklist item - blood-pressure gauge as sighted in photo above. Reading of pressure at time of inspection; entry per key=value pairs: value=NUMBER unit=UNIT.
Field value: value=206 unit=mmHg
